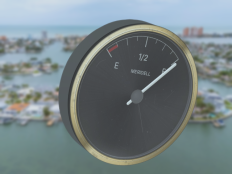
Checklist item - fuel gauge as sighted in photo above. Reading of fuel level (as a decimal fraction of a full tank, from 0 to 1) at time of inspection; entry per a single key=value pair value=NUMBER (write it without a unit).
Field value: value=1
